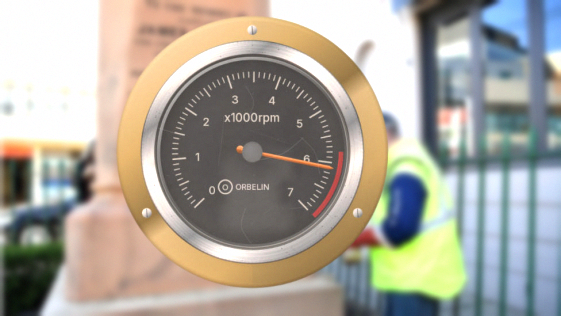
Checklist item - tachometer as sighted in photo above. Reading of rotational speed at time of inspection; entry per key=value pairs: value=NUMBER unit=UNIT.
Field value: value=6100 unit=rpm
